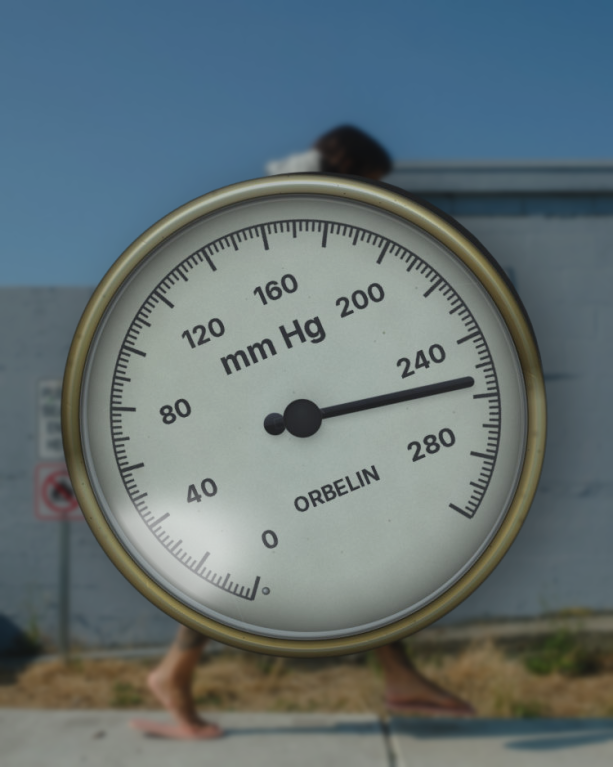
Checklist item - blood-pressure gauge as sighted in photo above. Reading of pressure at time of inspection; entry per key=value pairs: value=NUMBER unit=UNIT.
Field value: value=254 unit=mmHg
